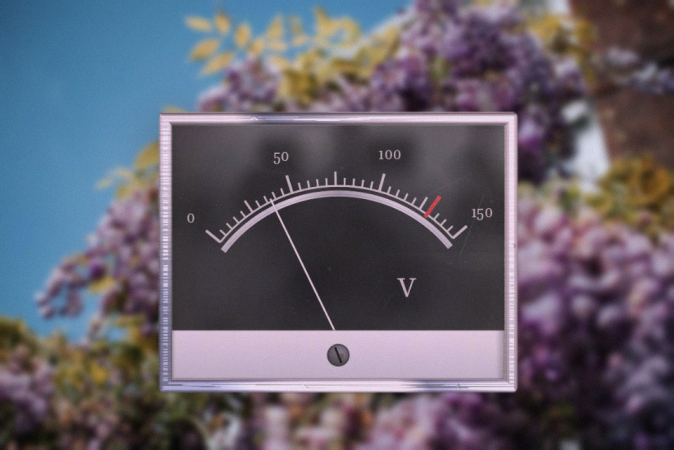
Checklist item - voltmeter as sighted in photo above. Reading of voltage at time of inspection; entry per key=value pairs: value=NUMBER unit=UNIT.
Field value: value=37.5 unit=V
